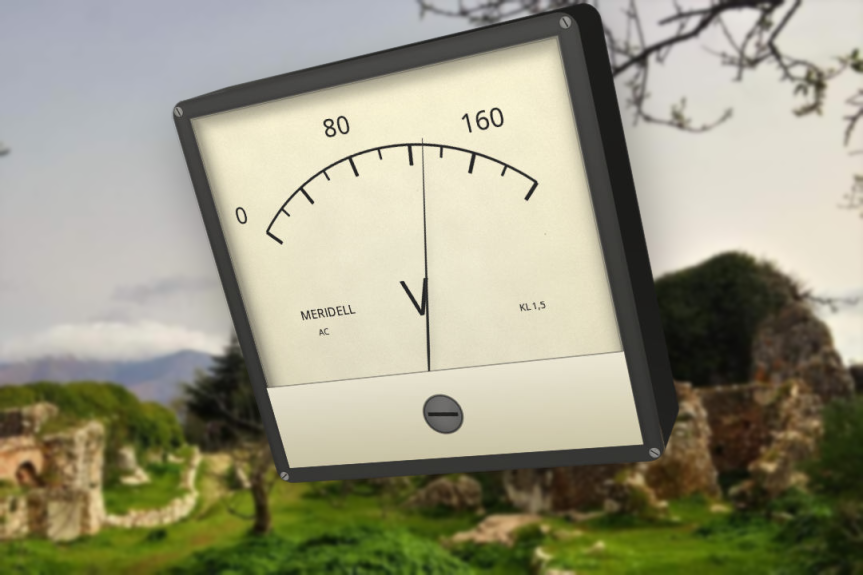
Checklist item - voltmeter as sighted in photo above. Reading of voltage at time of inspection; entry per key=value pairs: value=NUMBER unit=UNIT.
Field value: value=130 unit=V
